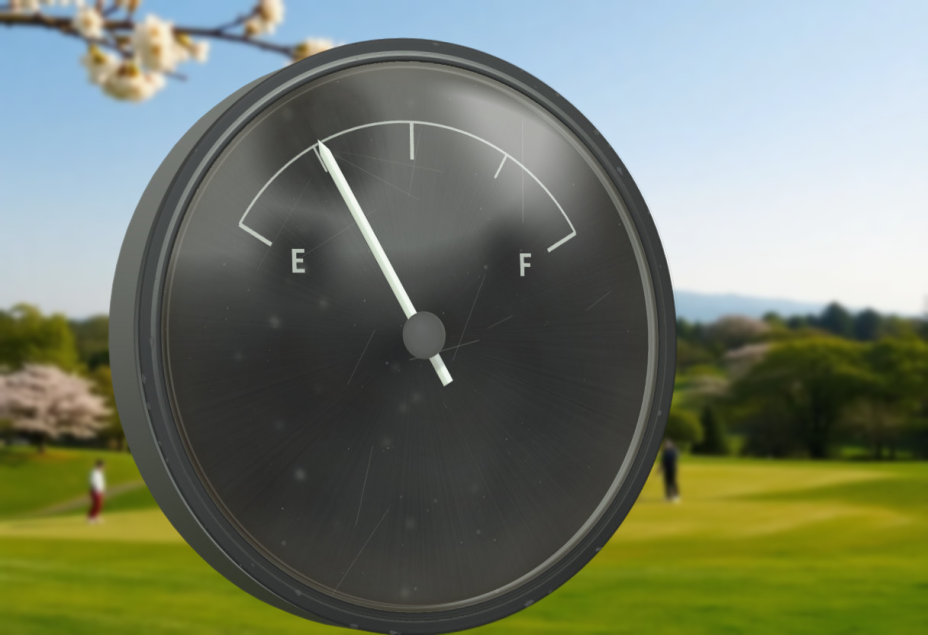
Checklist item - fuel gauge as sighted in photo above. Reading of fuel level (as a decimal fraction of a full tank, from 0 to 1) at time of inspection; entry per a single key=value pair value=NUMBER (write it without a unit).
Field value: value=0.25
